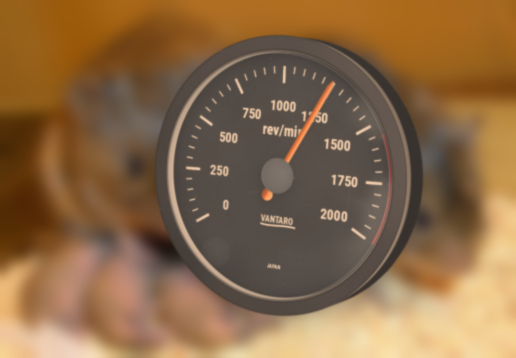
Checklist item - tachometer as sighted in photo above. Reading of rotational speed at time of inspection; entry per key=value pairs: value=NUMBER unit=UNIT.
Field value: value=1250 unit=rpm
